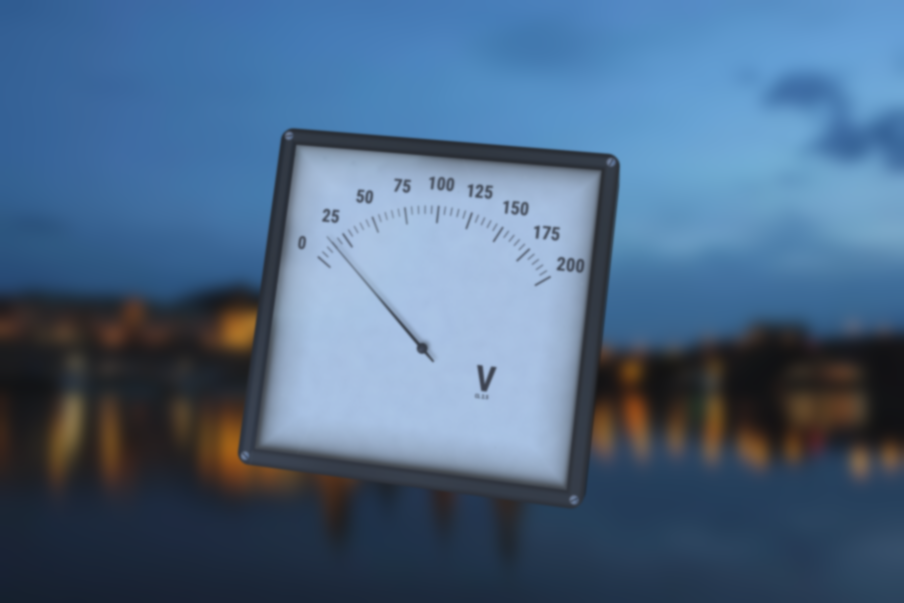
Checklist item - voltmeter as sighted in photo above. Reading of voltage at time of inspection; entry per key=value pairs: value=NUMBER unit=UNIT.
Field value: value=15 unit=V
